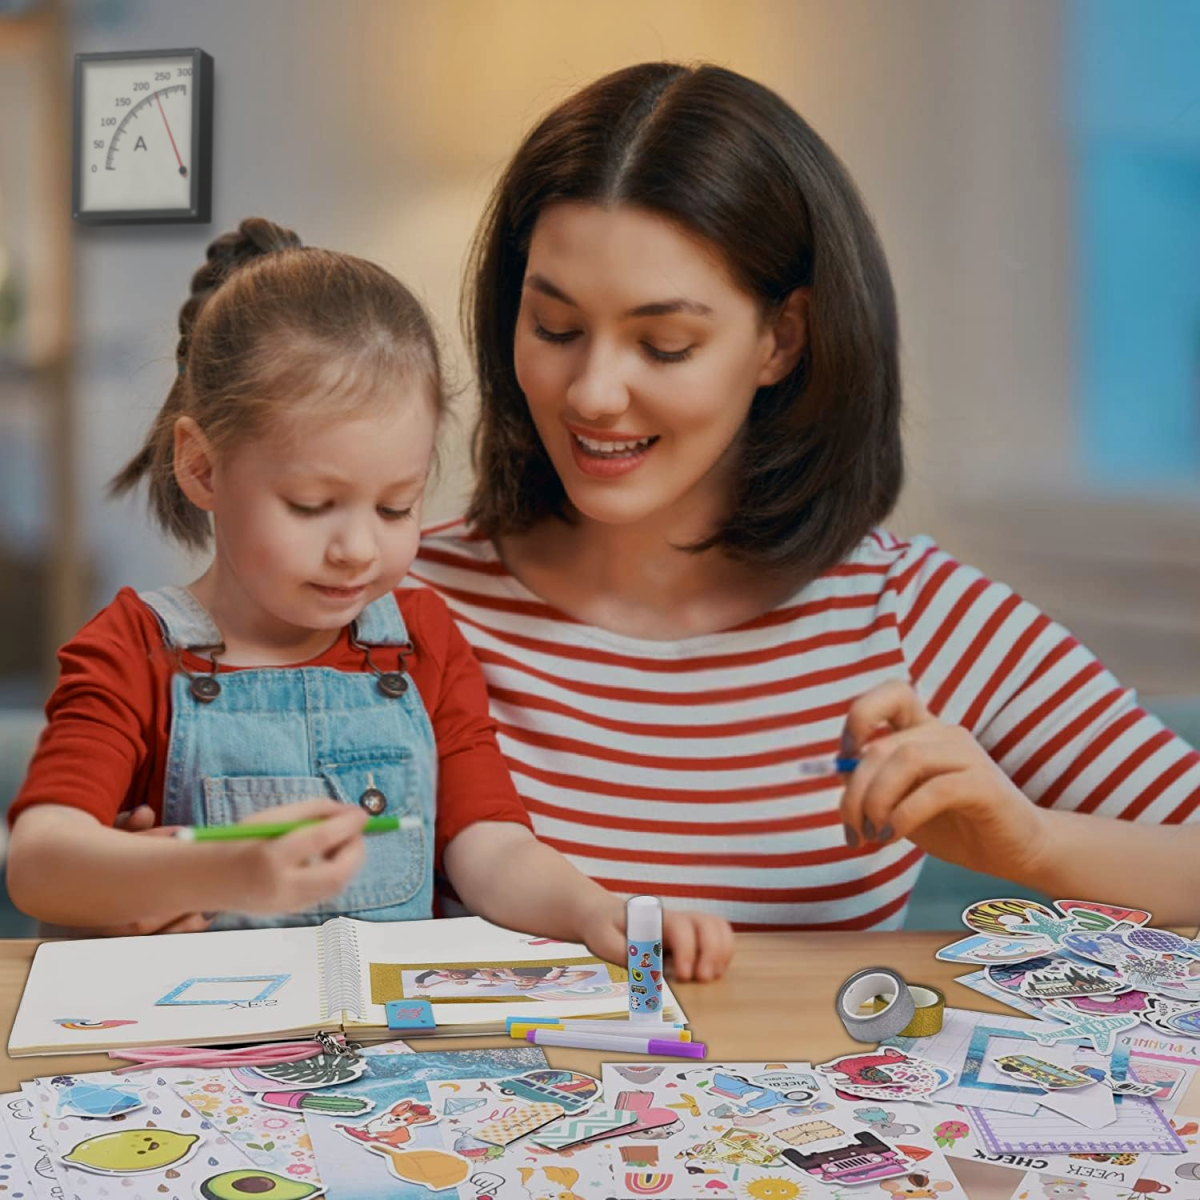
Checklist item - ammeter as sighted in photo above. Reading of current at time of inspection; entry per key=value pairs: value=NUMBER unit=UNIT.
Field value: value=225 unit=A
